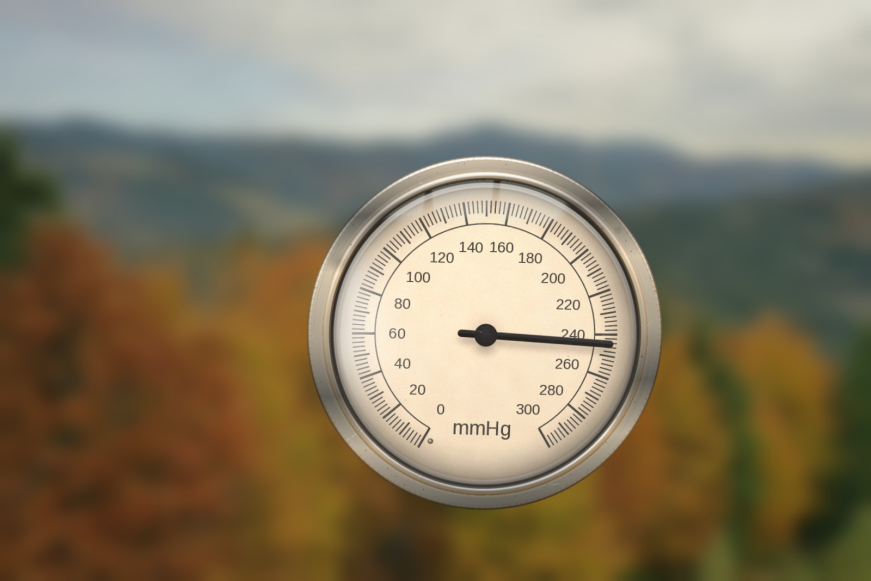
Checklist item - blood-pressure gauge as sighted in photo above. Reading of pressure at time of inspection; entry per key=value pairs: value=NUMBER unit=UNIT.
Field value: value=244 unit=mmHg
